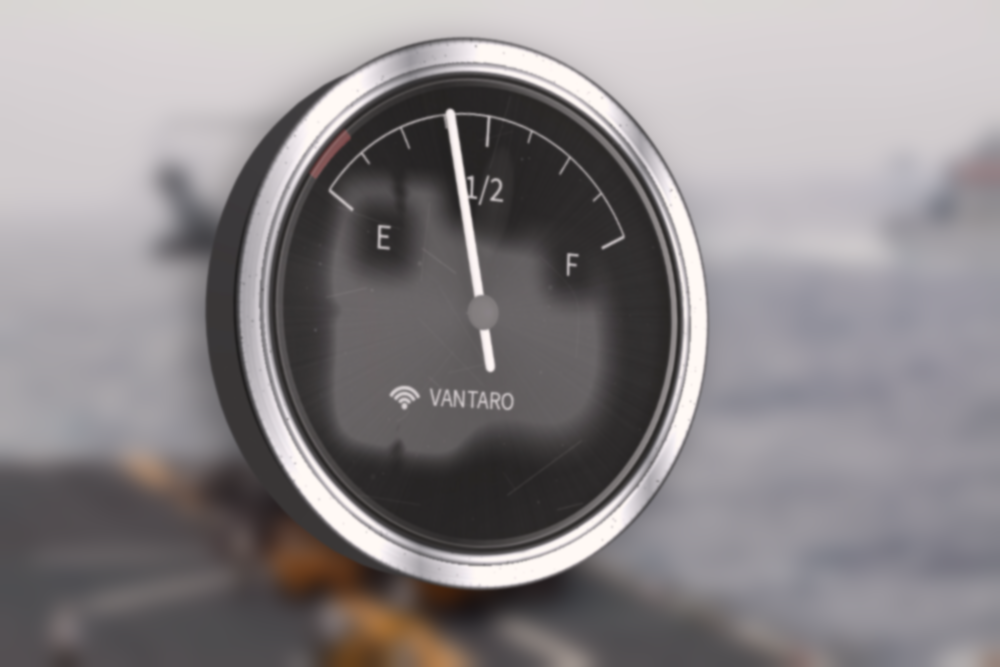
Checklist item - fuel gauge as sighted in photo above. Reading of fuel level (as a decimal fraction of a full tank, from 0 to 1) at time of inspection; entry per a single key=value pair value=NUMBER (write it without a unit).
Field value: value=0.375
